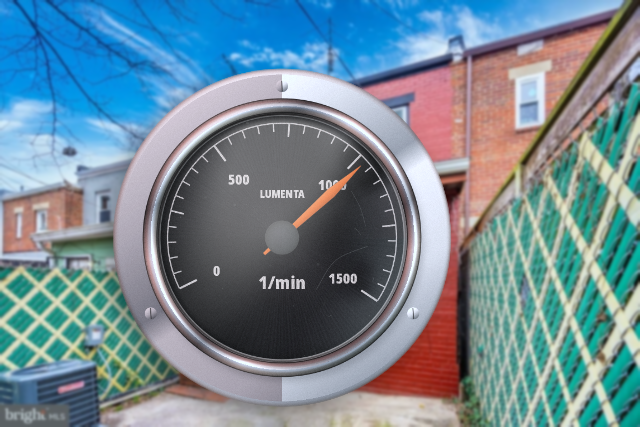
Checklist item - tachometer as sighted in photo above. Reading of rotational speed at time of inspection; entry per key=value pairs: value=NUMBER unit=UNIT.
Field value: value=1025 unit=rpm
